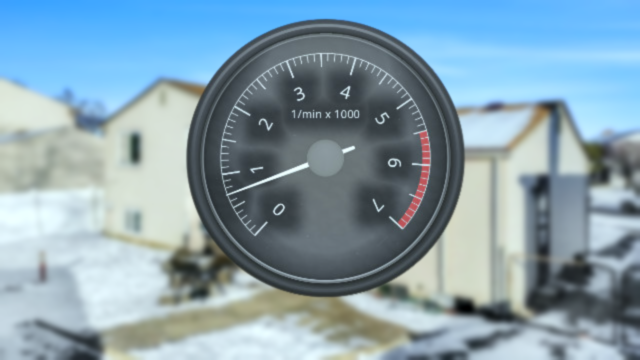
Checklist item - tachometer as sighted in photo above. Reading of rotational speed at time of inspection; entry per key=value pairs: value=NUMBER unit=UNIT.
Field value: value=700 unit=rpm
